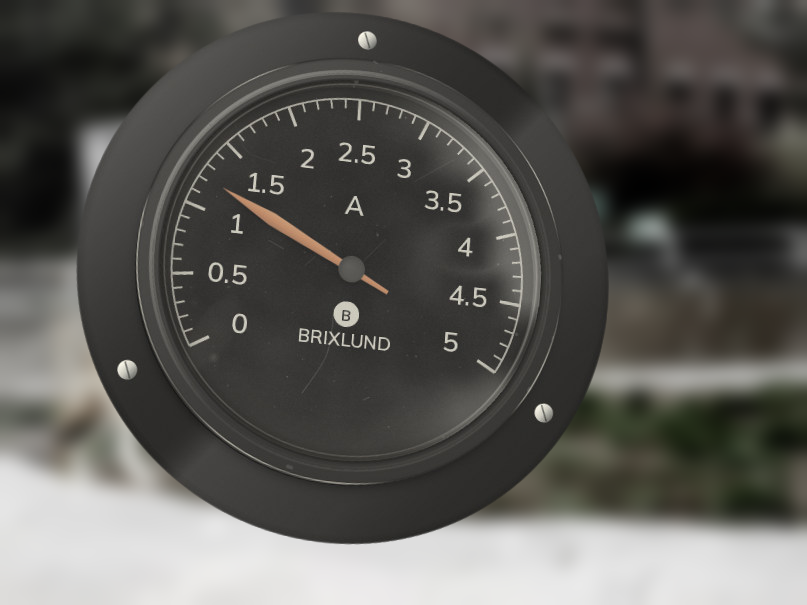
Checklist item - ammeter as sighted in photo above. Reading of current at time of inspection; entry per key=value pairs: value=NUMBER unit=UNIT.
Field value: value=1.2 unit=A
